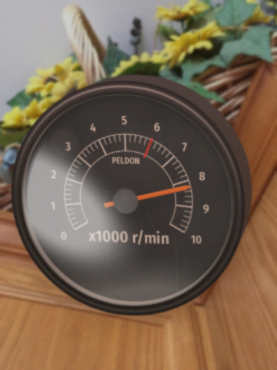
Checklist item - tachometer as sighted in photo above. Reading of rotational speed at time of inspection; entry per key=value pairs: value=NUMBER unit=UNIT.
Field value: value=8200 unit=rpm
